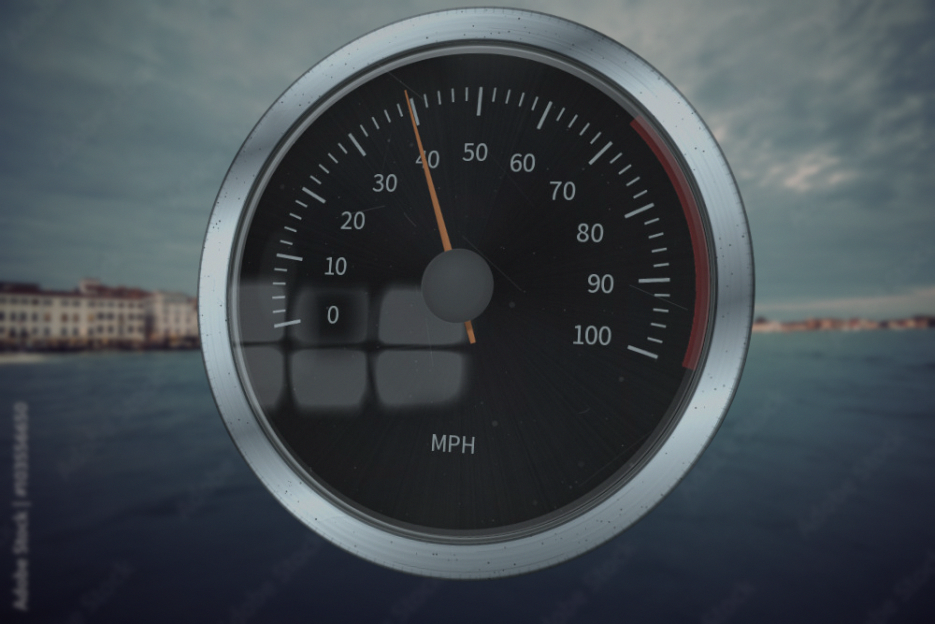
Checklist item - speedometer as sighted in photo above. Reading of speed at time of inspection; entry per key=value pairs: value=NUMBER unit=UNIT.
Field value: value=40 unit=mph
